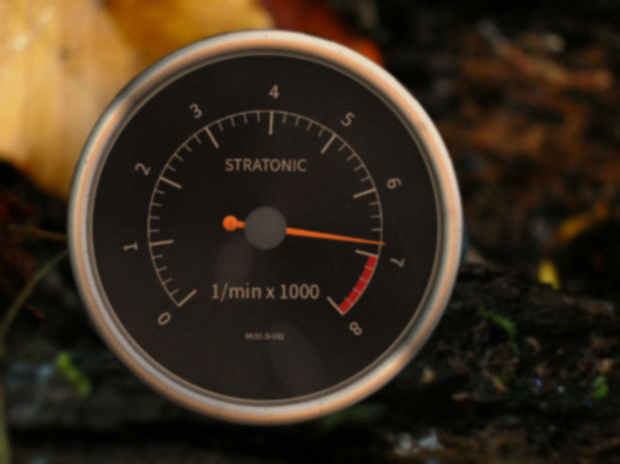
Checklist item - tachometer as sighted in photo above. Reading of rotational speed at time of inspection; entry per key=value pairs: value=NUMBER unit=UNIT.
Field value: value=6800 unit=rpm
